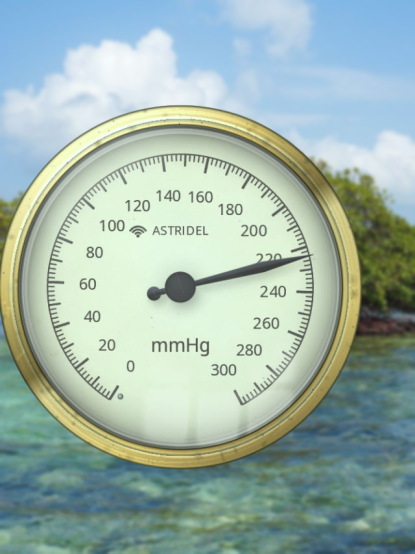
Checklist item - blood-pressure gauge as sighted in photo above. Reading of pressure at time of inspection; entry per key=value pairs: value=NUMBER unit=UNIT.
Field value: value=224 unit=mmHg
